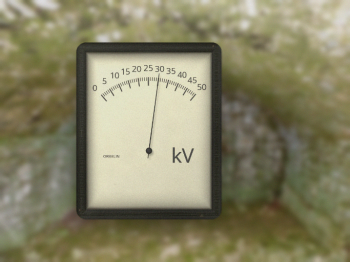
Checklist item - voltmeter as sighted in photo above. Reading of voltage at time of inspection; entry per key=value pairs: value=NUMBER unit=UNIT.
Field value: value=30 unit=kV
